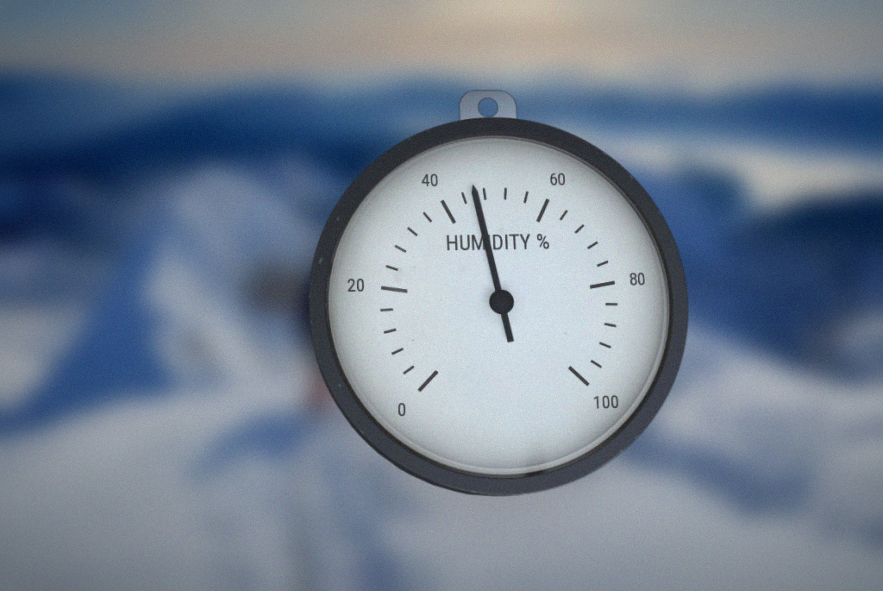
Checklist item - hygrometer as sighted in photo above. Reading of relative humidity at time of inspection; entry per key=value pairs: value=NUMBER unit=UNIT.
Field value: value=46 unit=%
